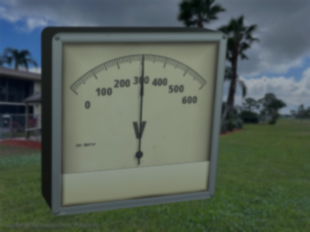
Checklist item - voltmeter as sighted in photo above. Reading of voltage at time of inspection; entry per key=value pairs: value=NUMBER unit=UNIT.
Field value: value=300 unit=V
